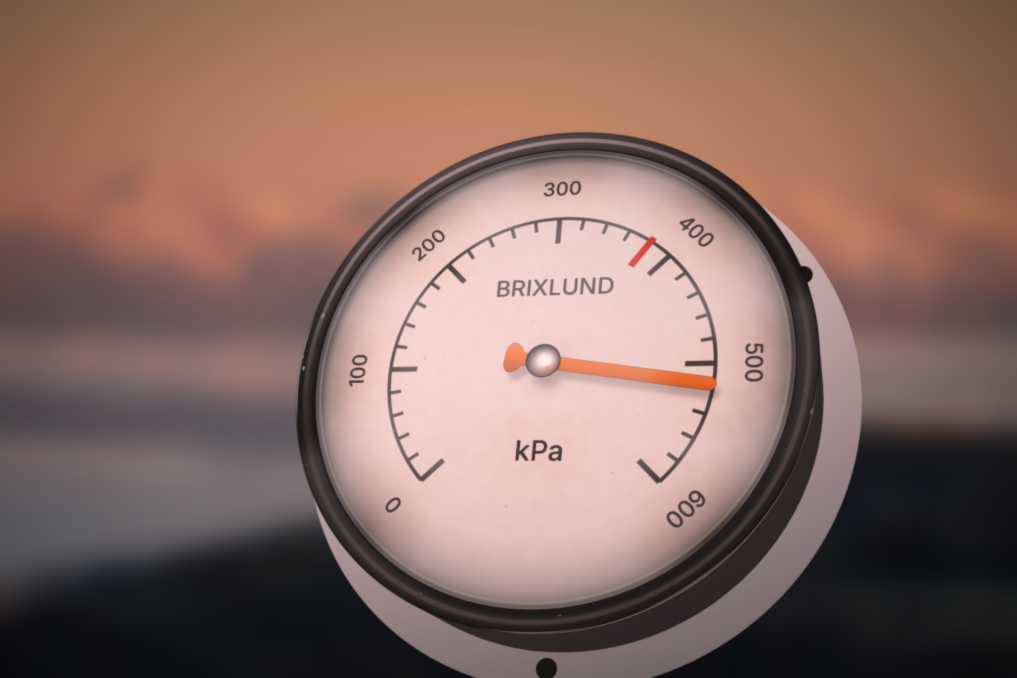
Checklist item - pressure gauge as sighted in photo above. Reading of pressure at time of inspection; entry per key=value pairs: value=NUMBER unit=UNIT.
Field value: value=520 unit=kPa
